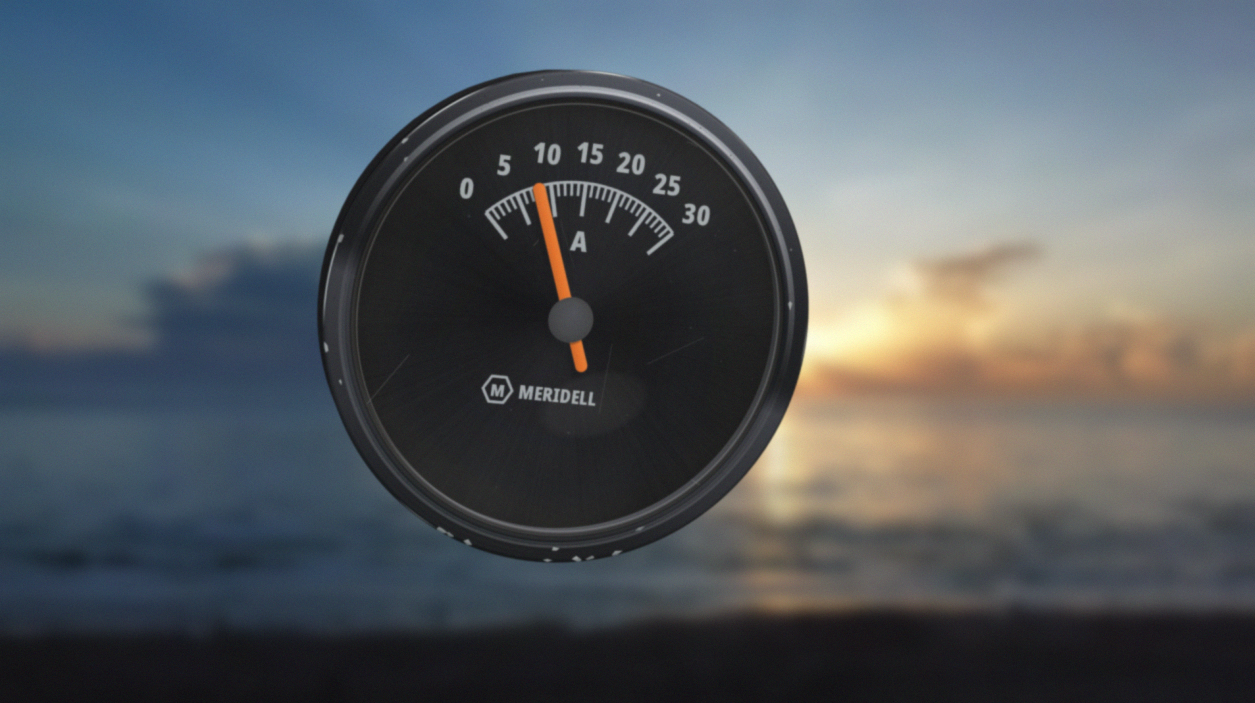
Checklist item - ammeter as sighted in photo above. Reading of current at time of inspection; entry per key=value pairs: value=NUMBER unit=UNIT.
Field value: value=8 unit=A
